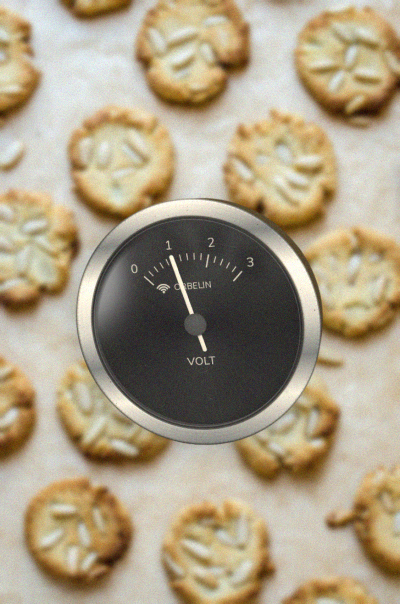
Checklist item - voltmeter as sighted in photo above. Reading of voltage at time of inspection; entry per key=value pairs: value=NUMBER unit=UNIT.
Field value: value=1 unit=V
